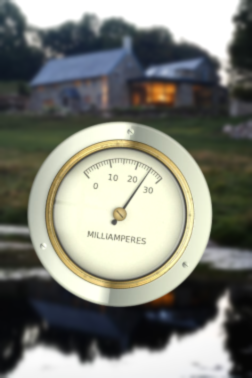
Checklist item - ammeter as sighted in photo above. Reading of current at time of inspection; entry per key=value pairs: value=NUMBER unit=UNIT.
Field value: value=25 unit=mA
